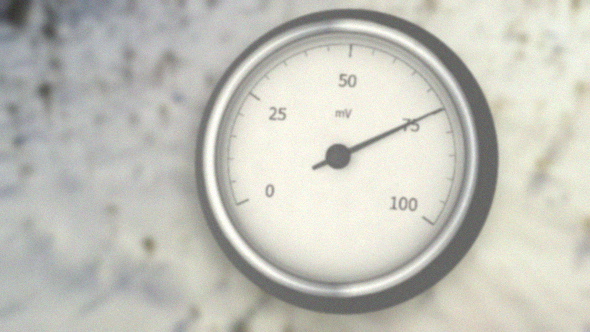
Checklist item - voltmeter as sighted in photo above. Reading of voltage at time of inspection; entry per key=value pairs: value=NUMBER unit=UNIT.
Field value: value=75 unit=mV
